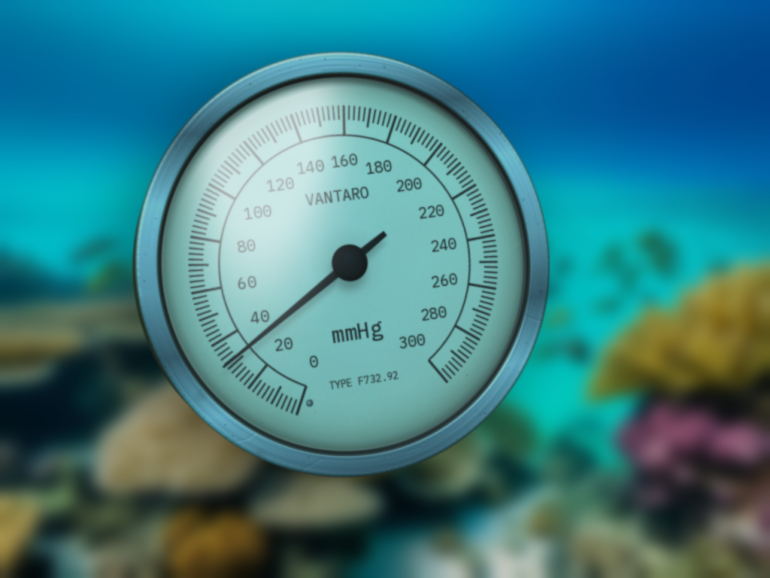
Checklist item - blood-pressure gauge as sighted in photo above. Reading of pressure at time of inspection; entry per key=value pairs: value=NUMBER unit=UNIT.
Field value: value=32 unit=mmHg
